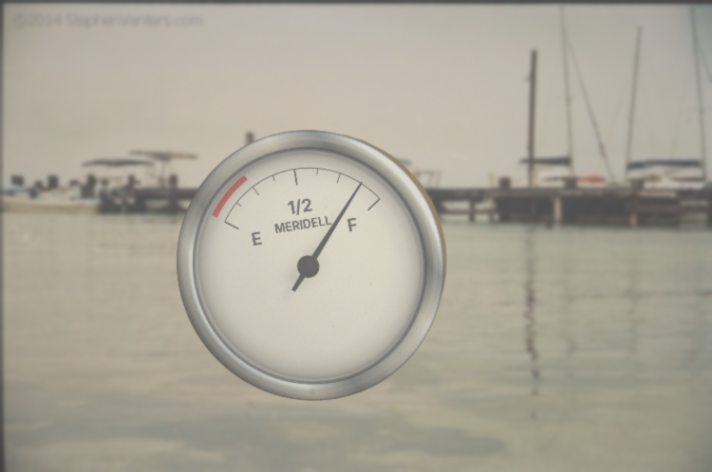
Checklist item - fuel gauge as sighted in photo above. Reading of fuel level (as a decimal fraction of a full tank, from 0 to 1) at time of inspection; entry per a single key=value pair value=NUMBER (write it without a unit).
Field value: value=0.875
